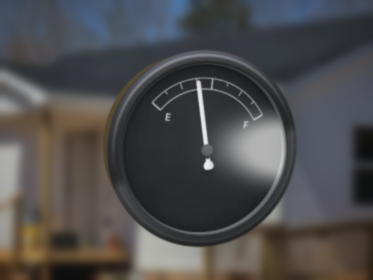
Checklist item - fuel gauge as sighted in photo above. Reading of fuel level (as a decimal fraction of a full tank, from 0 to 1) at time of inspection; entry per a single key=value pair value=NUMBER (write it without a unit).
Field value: value=0.375
